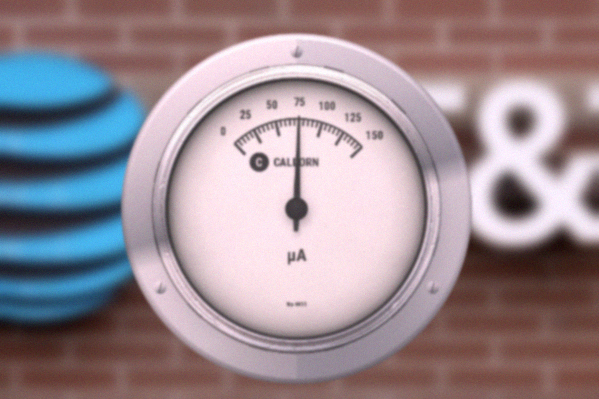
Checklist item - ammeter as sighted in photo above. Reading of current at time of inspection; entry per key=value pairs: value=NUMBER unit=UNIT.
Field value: value=75 unit=µA
